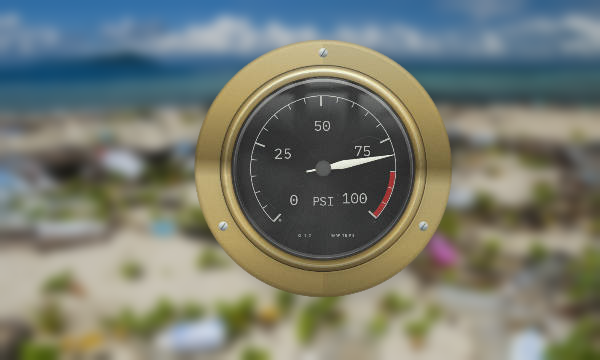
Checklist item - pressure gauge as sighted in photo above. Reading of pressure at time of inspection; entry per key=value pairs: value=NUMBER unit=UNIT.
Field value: value=80 unit=psi
